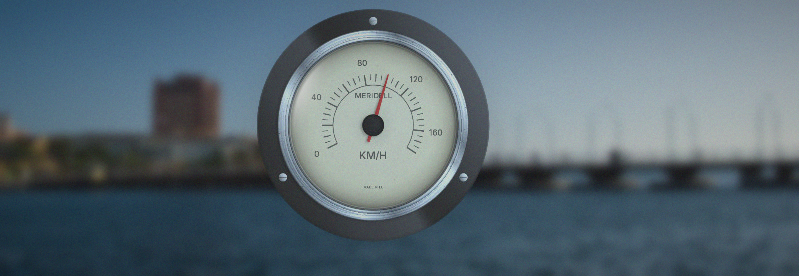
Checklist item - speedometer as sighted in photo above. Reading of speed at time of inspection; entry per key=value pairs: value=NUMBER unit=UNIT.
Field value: value=100 unit=km/h
